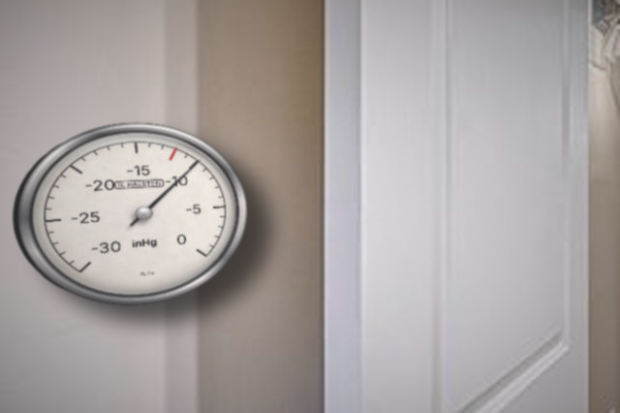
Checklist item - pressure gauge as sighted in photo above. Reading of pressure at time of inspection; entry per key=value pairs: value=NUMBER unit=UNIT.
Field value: value=-10 unit=inHg
